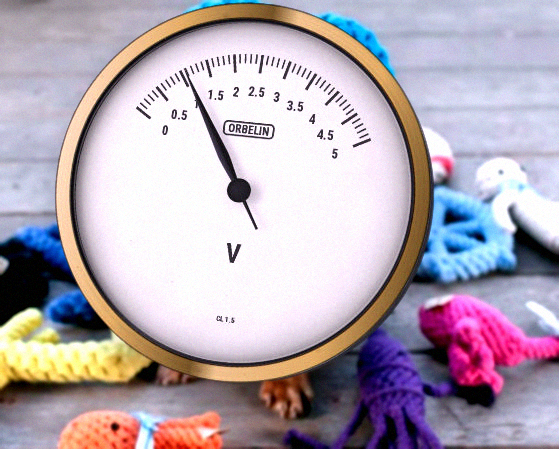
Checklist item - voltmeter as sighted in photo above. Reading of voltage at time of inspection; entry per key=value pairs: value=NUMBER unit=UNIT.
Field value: value=1.1 unit=V
